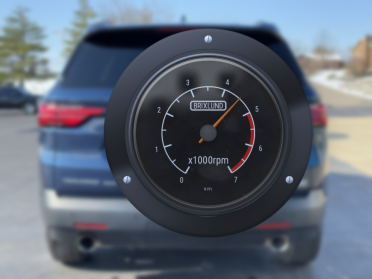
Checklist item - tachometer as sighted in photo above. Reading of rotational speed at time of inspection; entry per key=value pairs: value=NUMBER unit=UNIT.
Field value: value=4500 unit=rpm
